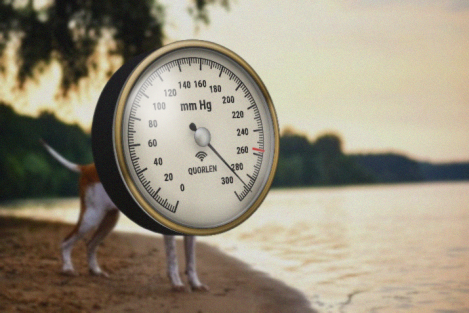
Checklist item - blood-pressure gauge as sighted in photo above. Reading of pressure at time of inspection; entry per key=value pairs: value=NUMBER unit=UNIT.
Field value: value=290 unit=mmHg
